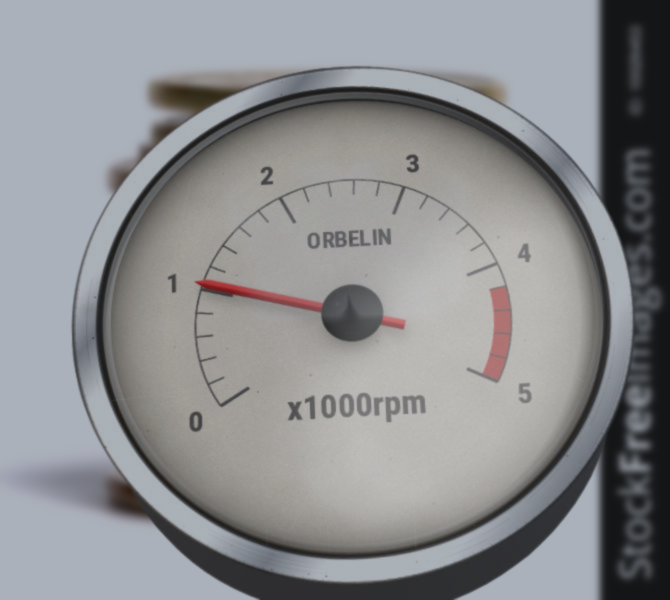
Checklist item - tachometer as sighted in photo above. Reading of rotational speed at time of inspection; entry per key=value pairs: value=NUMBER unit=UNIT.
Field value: value=1000 unit=rpm
